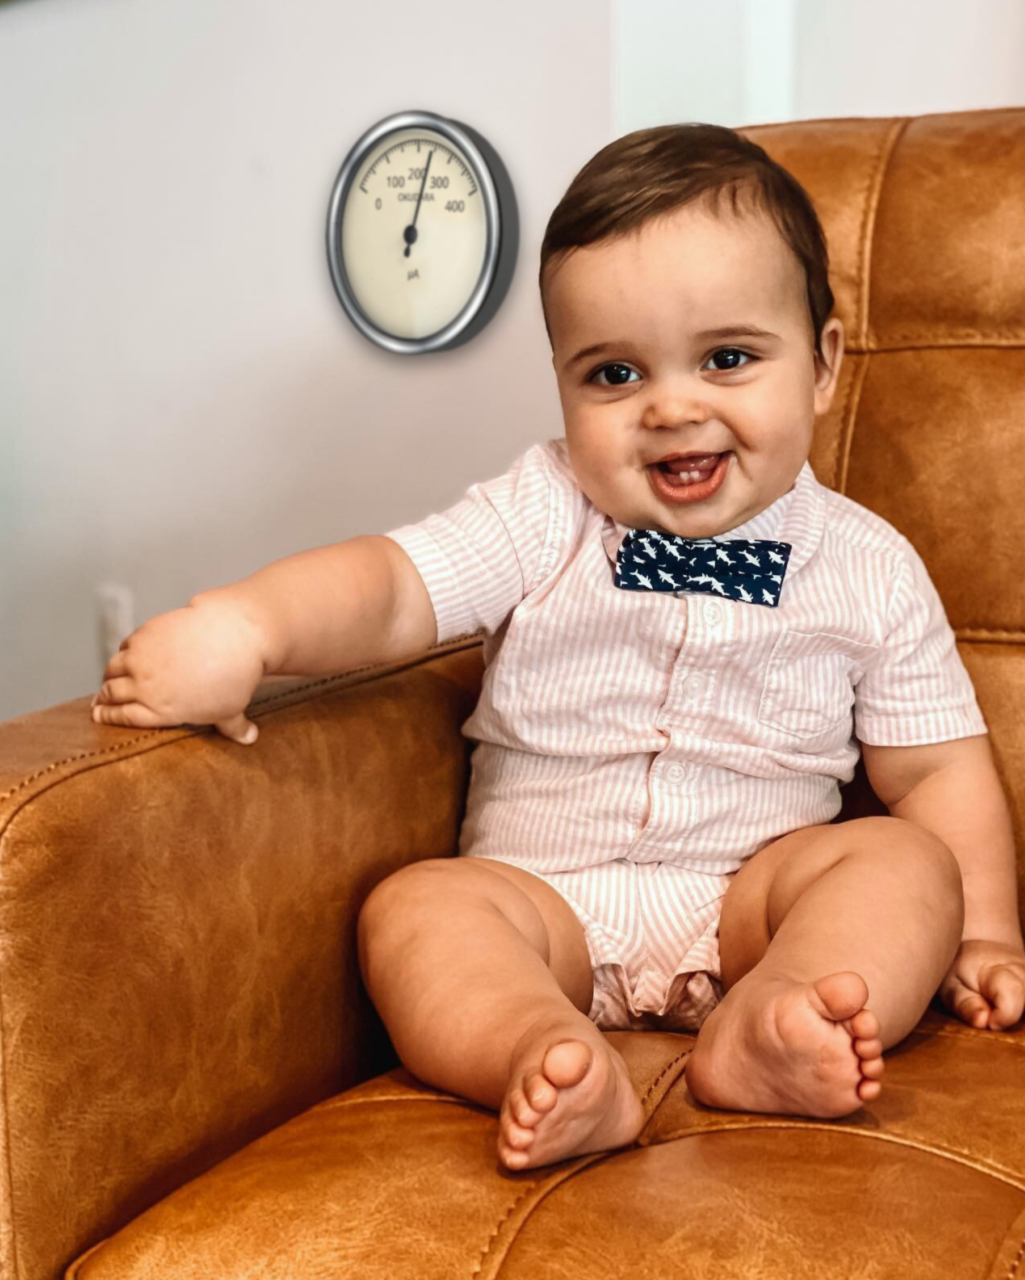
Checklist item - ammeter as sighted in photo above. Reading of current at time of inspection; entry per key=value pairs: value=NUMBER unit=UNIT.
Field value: value=250 unit=µA
